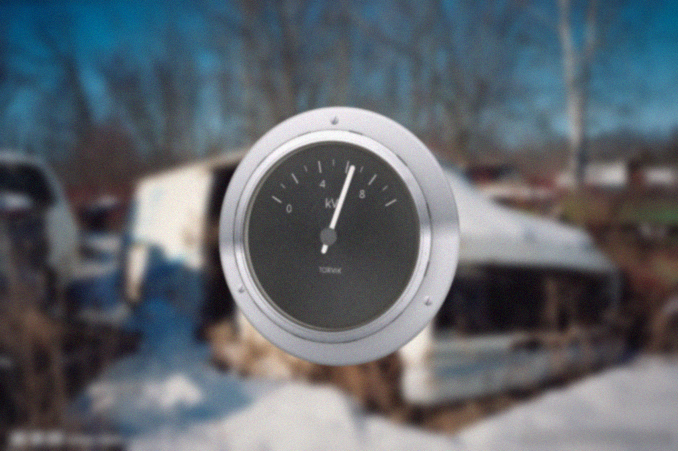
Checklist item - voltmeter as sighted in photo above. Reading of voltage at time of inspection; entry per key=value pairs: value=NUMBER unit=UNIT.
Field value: value=6.5 unit=kV
